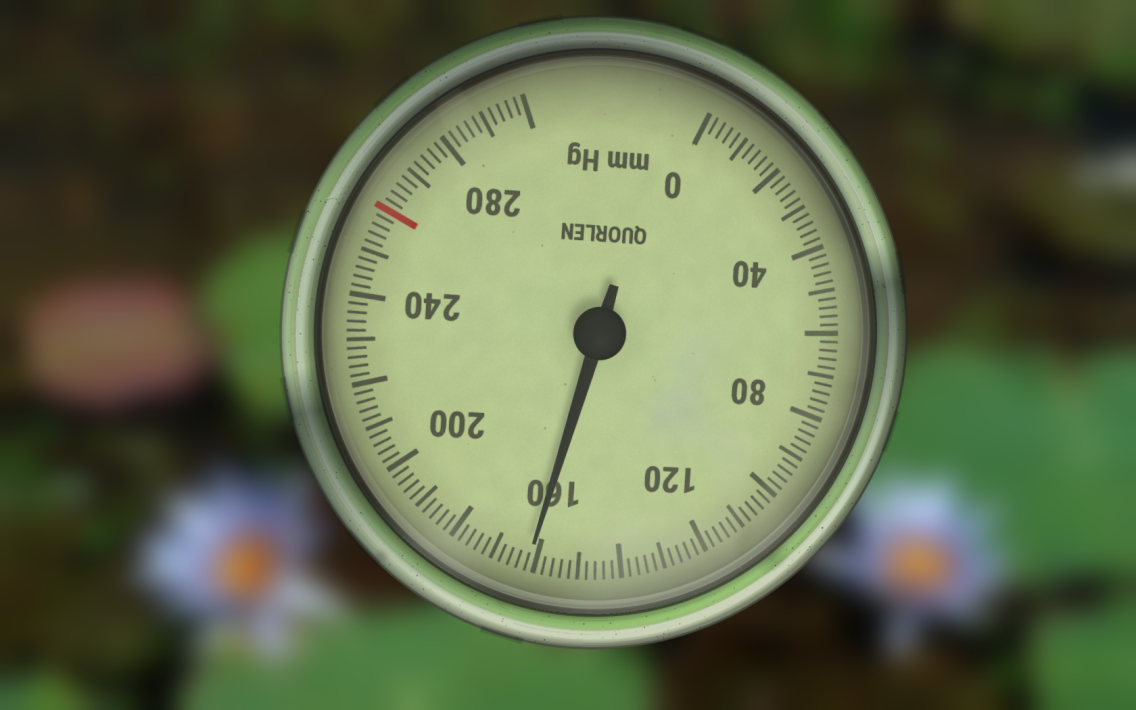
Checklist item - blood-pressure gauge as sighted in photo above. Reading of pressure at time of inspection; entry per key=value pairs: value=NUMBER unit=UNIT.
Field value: value=162 unit=mmHg
